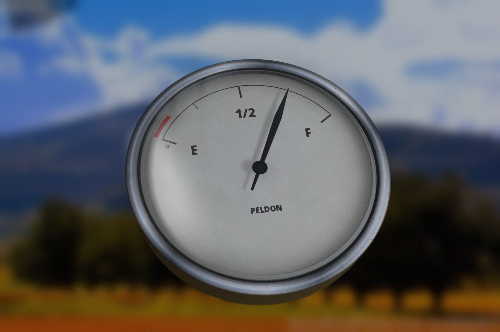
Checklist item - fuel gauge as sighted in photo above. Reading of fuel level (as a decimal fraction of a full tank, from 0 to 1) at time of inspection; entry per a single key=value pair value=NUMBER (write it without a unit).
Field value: value=0.75
